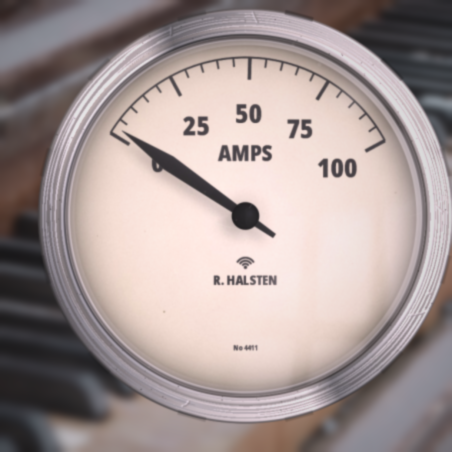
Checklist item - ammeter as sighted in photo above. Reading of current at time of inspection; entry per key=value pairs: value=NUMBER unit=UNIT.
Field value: value=2.5 unit=A
